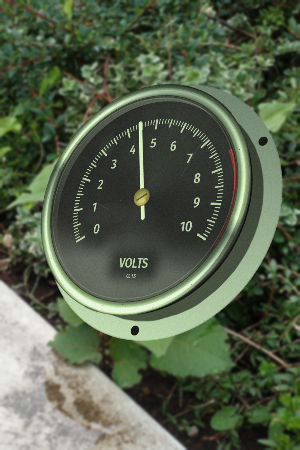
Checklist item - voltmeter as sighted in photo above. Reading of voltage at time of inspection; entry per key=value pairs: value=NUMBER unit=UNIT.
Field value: value=4.5 unit=V
